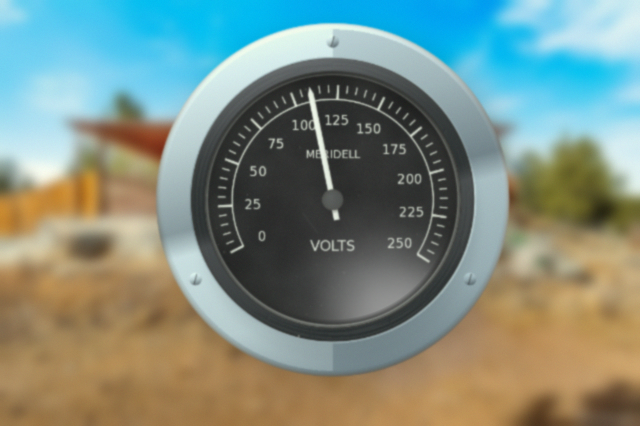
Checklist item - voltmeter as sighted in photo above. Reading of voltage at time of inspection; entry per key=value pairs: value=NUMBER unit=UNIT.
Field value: value=110 unit=V
